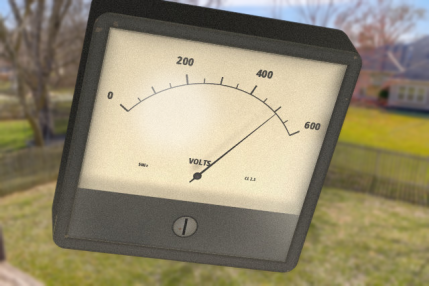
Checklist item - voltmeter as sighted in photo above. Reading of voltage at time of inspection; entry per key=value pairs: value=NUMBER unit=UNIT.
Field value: value=500 unit=V
